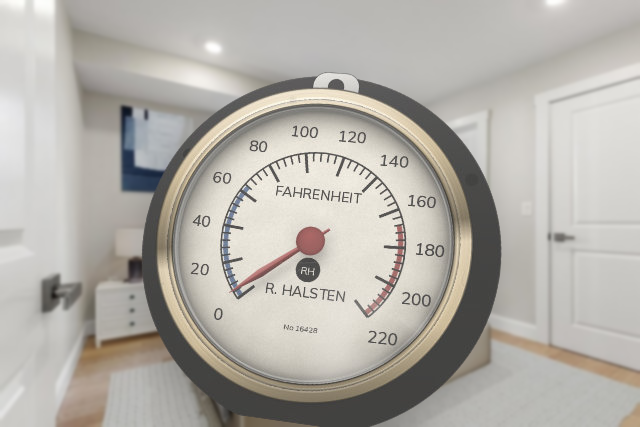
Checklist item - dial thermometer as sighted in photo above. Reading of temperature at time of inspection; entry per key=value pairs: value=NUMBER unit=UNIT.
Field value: value=4 unit=°F
